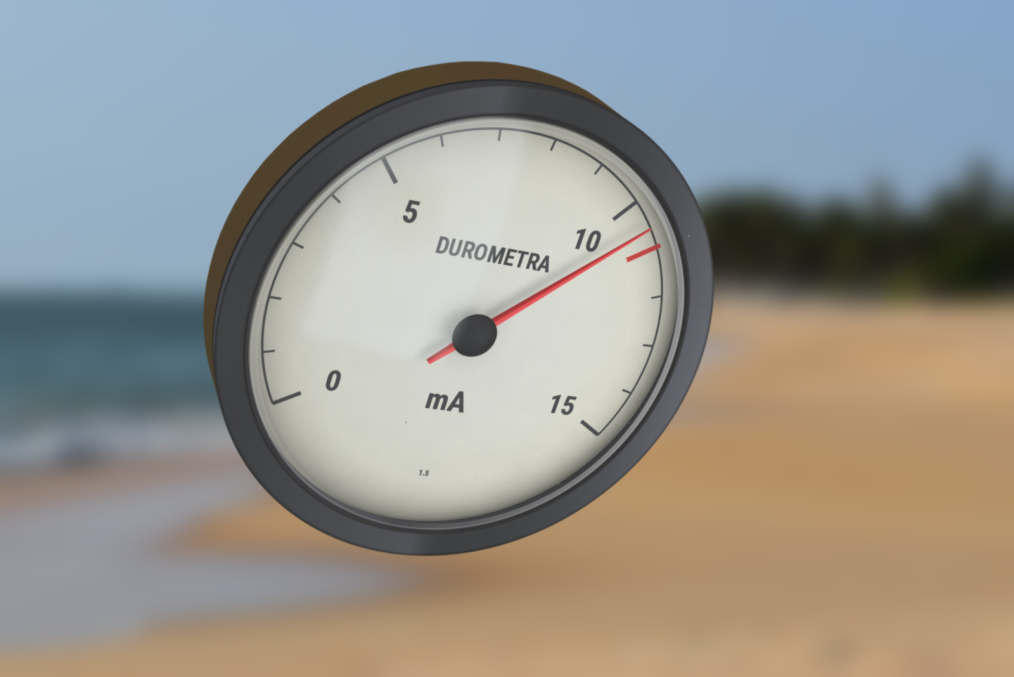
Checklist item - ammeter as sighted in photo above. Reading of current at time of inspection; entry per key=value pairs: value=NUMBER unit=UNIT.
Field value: value=10.5 unit=mA
